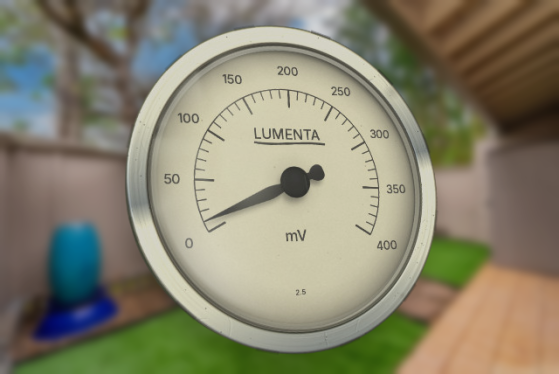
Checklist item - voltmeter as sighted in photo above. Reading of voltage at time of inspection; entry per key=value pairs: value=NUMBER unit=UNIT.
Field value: value=10 unit=mV
